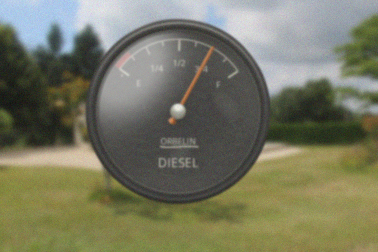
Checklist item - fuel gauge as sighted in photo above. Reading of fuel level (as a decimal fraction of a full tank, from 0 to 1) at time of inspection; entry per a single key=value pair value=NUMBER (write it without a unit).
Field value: value=0.75
